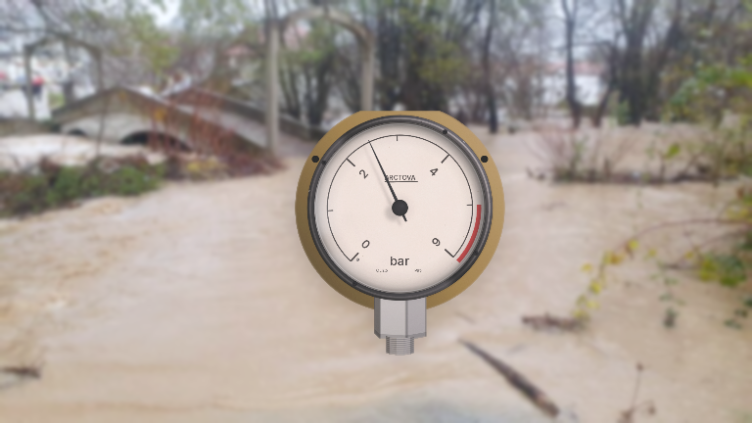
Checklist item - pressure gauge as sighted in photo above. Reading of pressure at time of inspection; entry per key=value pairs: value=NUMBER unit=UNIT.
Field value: value=2.5 unit=bar
